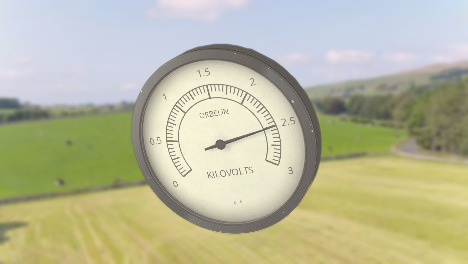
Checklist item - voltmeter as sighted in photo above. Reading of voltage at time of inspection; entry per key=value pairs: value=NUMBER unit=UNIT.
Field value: value=2.5 unit=kV
